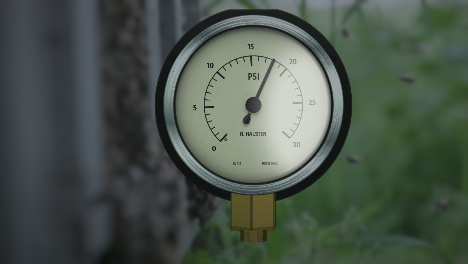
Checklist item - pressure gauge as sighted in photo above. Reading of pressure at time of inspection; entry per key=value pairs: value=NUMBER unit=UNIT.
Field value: value=18 unit=psi
